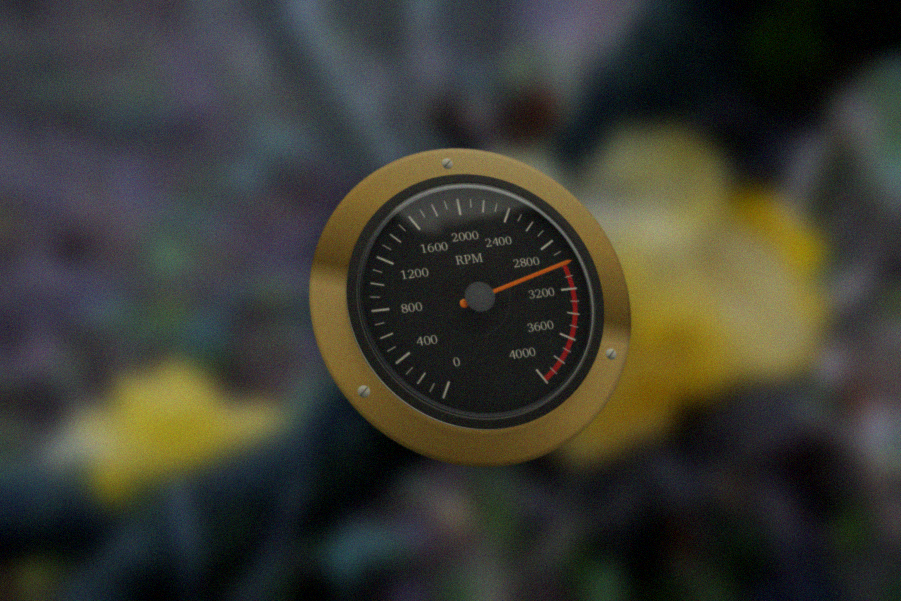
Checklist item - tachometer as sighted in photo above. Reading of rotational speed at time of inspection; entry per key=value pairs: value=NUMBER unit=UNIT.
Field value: value=3000 unit=rpm
